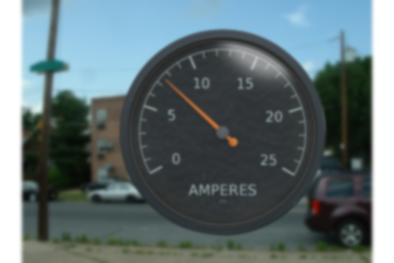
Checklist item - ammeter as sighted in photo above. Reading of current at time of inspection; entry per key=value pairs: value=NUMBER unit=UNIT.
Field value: value=7.5 unit=A
